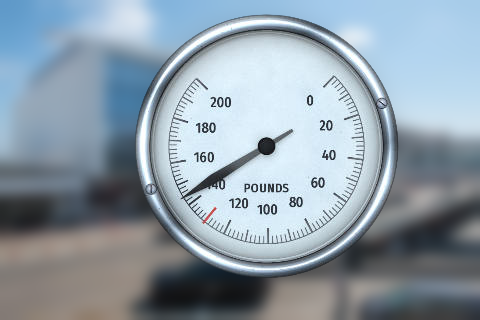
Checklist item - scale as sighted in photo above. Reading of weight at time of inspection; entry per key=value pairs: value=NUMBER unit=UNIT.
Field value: value=144 unit=lb
